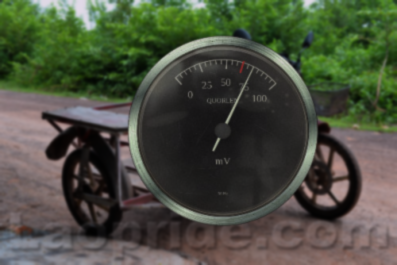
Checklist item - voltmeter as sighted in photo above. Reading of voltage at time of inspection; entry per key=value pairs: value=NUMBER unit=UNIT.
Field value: value=75 unit=mV
